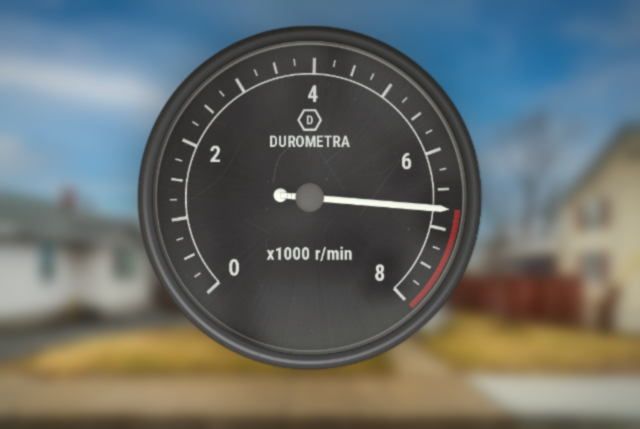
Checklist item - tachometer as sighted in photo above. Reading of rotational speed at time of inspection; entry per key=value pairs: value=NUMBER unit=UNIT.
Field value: value=6750 unit=rpm
